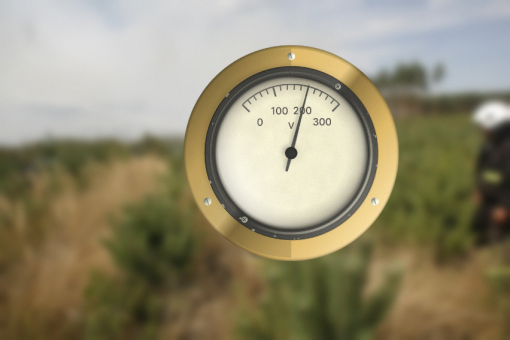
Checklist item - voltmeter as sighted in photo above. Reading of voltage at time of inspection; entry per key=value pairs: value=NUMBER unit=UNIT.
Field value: value=200 unit=V
